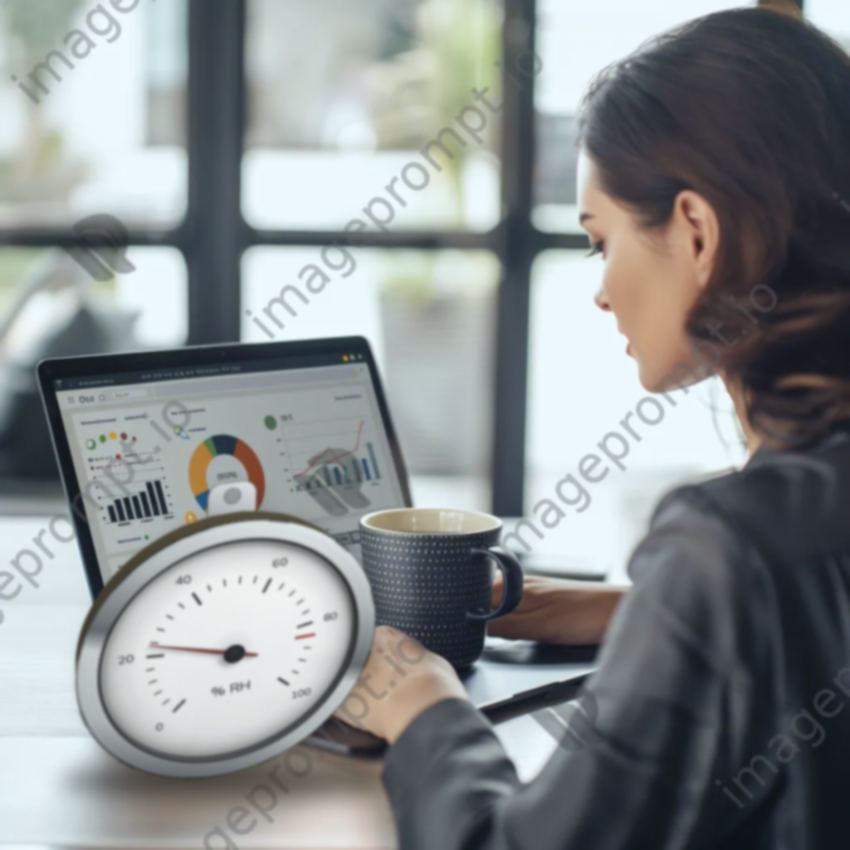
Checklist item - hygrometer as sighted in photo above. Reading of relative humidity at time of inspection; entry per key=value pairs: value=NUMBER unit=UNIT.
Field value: value=24 unit=%
